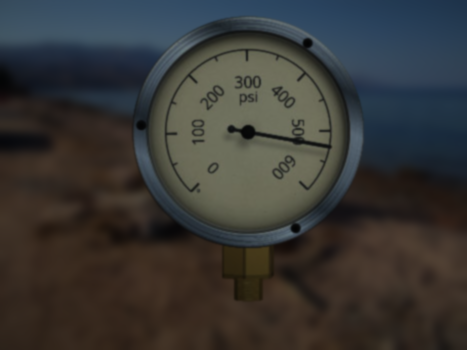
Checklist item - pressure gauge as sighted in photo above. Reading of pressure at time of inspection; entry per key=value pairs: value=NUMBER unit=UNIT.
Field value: value=525 unit=psi
